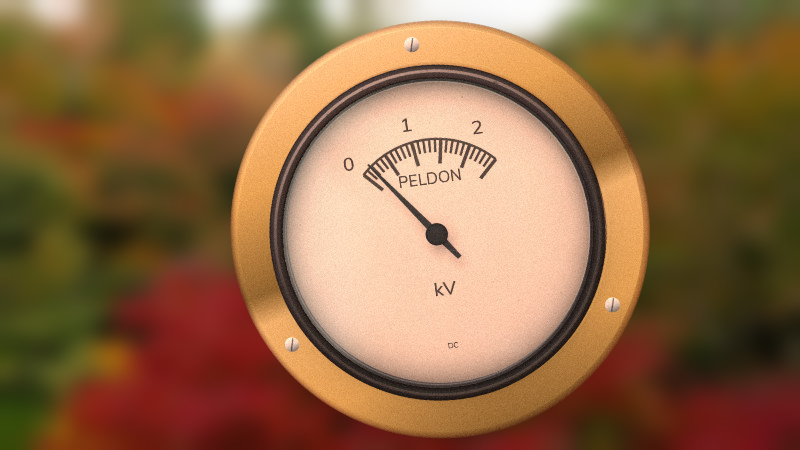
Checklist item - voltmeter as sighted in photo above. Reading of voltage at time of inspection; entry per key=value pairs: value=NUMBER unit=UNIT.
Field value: value=0.2 unit=kV
